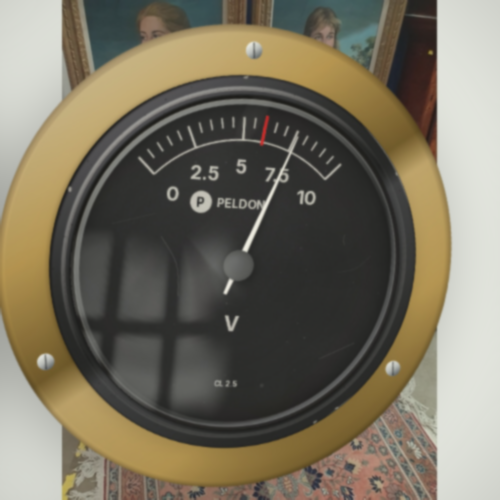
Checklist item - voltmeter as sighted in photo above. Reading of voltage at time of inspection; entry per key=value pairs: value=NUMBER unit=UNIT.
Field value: value=7.5 unit=V
